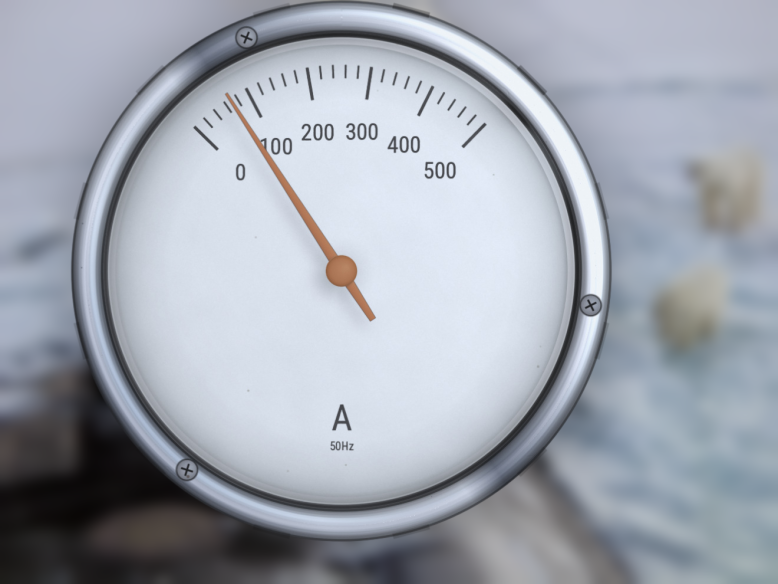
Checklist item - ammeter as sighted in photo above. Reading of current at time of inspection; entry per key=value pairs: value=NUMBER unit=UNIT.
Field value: value=70 unit=A
